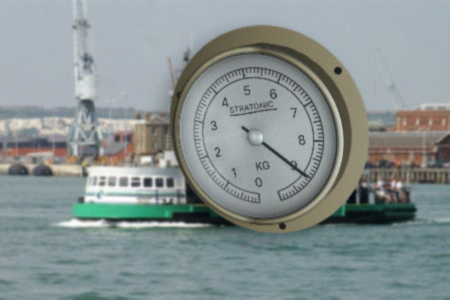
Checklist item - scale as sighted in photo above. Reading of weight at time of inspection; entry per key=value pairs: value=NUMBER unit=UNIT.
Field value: value=9 unit=kg
